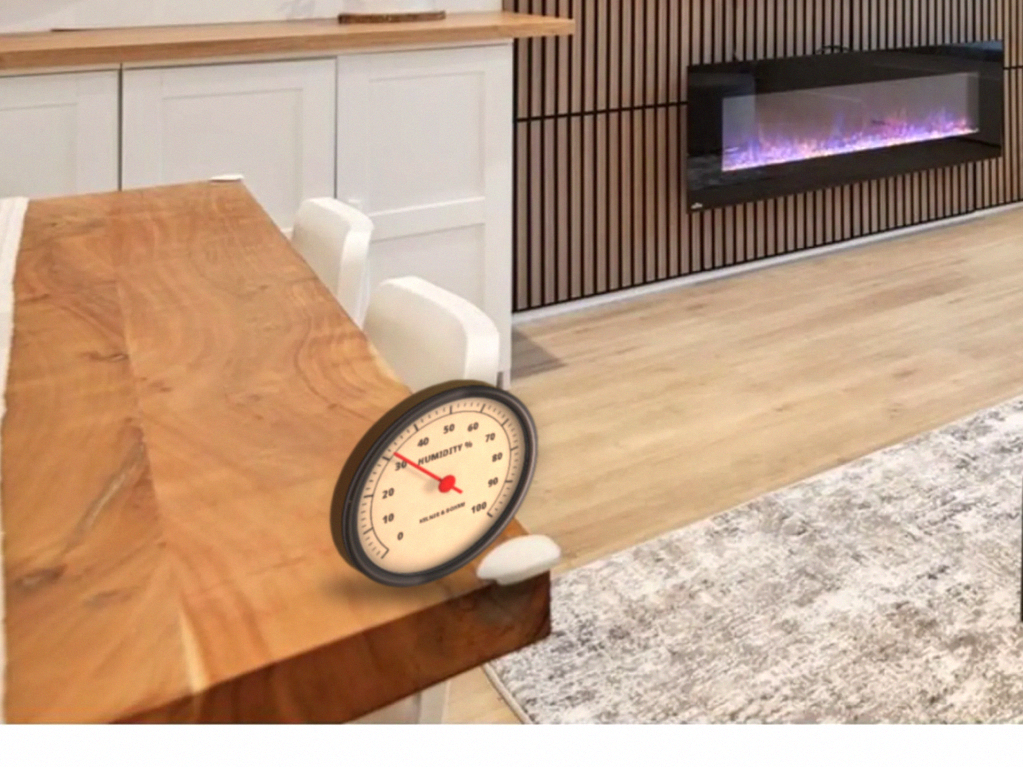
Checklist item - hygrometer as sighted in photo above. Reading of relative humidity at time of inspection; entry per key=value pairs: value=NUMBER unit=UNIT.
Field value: value=32 unit=%
